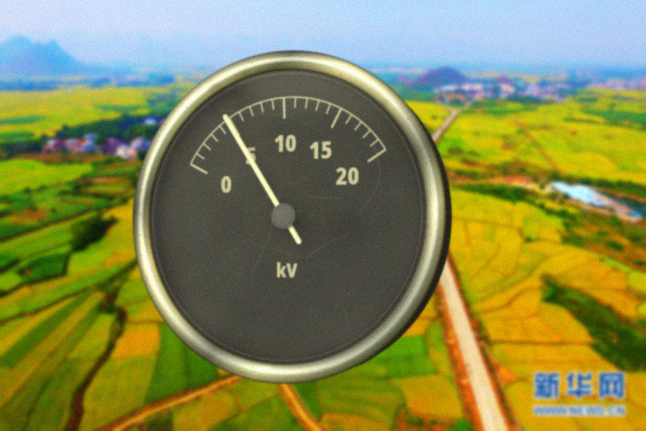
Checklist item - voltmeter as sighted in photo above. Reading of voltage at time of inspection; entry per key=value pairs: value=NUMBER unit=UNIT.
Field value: value=5 unit=kV
